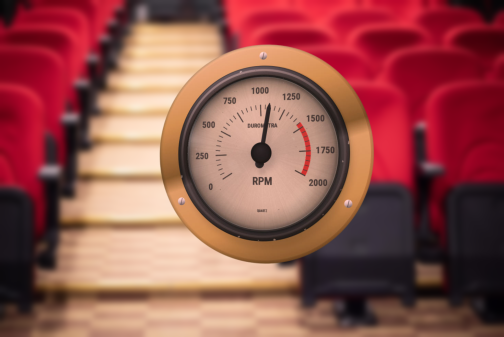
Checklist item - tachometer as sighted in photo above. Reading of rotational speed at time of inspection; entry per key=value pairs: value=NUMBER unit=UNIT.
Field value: value=1100 unit=rpm
